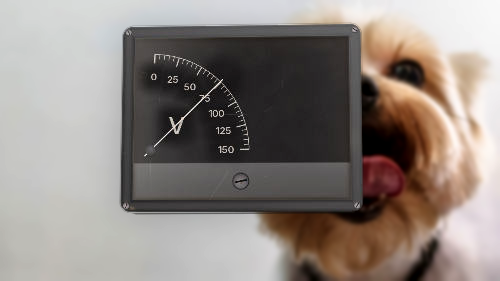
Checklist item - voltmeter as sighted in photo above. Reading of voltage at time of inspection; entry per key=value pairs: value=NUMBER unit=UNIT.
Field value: value=75 unit=V
